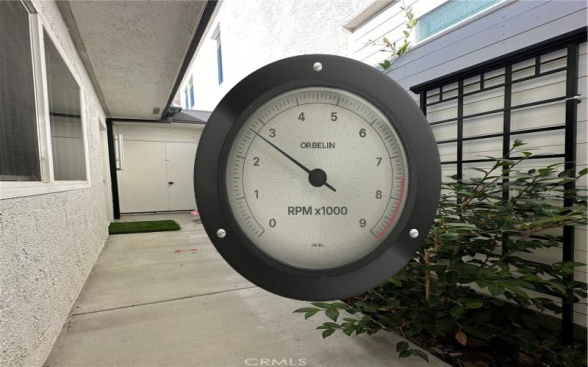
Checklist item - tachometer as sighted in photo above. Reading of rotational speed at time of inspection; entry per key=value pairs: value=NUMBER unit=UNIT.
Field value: value=2700 unit=rpm
